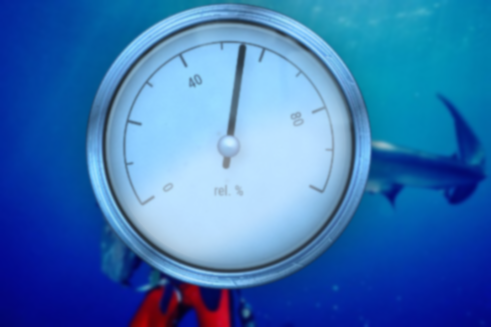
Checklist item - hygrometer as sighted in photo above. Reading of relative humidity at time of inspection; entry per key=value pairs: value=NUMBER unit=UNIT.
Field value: value=55 unit=%
